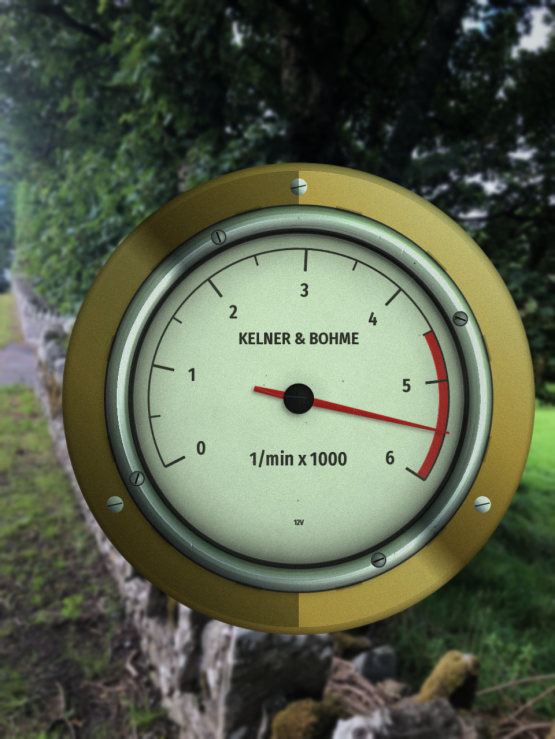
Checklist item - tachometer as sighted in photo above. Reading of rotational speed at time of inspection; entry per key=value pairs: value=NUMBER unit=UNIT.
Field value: value=5500 unit=rpm
